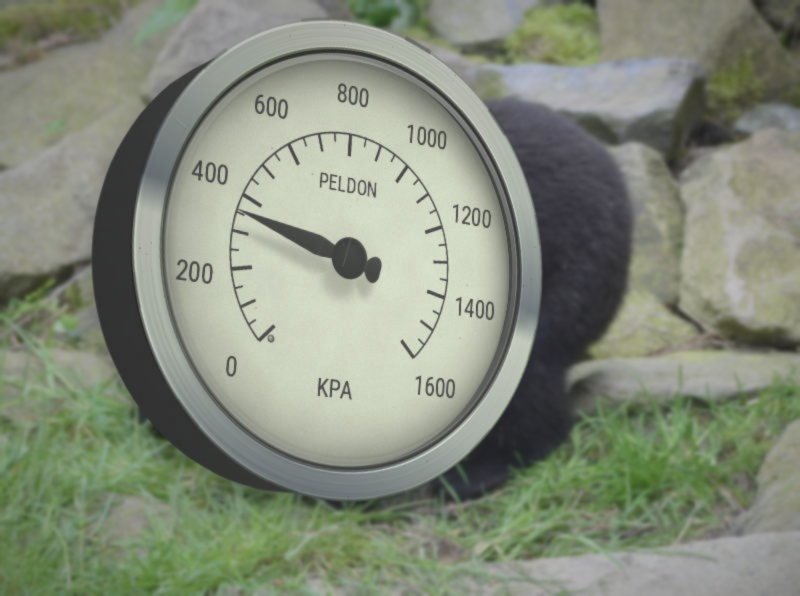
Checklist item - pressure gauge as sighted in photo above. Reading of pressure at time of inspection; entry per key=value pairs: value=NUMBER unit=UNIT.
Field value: value=350 unit=kPa
